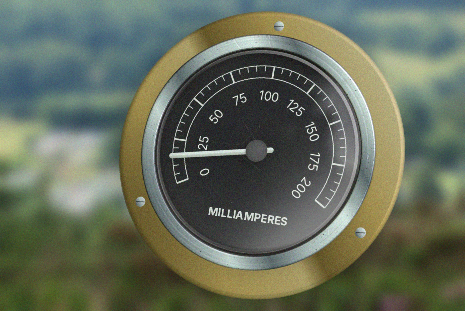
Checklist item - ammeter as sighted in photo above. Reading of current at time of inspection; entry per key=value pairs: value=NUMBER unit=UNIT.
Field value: value=15 unit=mA
